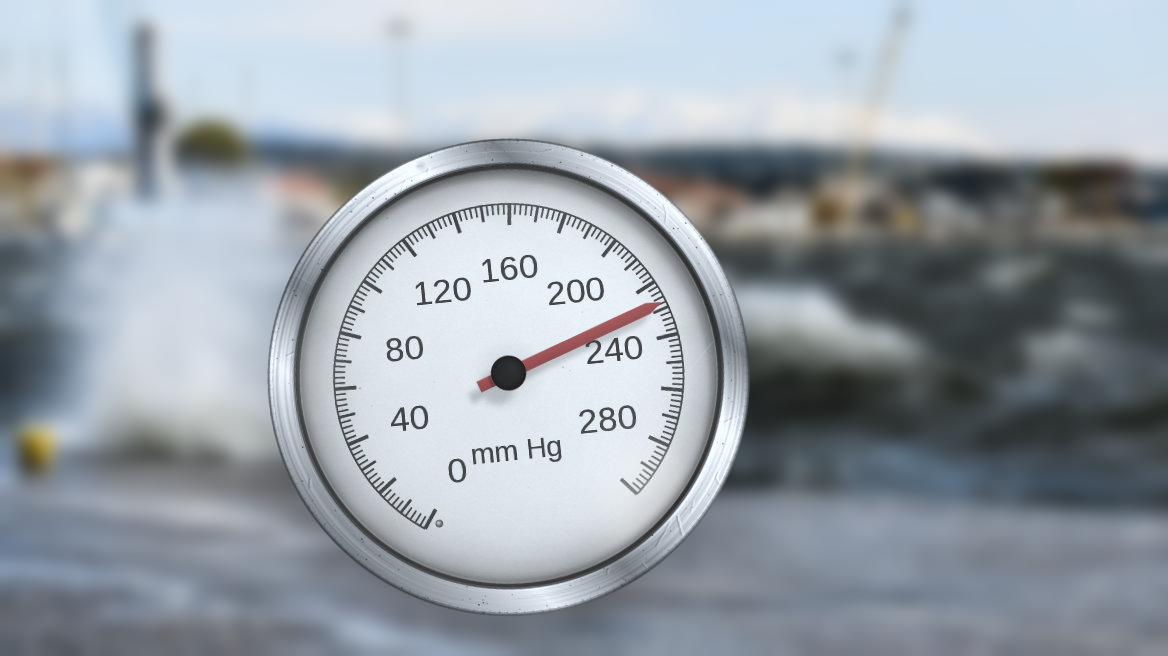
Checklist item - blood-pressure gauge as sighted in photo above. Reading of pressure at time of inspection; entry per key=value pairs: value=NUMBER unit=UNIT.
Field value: value=228 unit=mmHg
